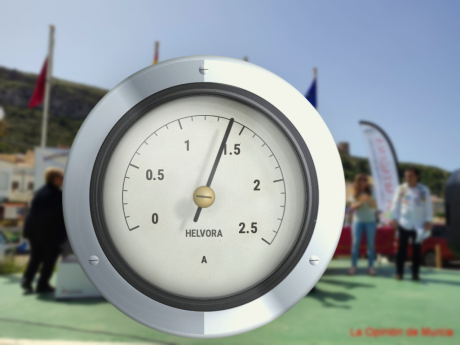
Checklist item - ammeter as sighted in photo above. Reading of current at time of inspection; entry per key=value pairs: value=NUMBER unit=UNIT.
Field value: value=1.4 unit=A
